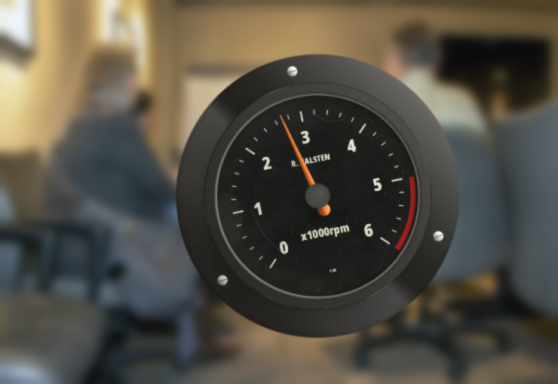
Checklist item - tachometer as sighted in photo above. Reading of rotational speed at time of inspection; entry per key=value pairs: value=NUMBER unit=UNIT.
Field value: value=2700 unit=rpm
